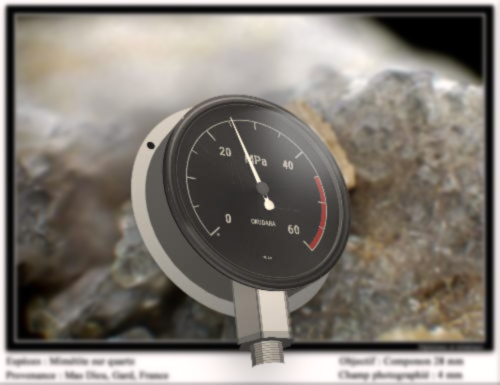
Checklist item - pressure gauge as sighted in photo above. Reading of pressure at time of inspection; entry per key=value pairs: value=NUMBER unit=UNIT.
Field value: value=25 unit=MPa
